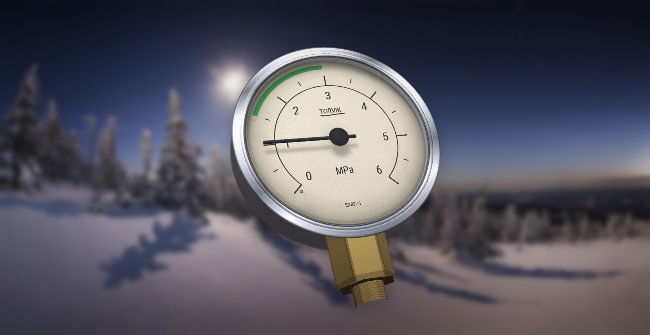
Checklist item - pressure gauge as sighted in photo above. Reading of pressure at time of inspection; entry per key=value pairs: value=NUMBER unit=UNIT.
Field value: value=1 unit=MPa
